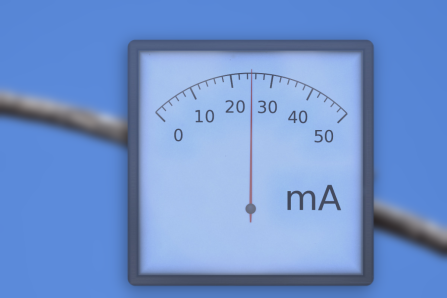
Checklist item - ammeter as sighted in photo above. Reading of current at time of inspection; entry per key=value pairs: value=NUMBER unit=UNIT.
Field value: value=25 unit=mA
